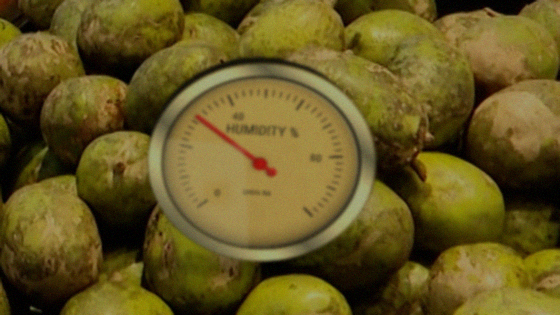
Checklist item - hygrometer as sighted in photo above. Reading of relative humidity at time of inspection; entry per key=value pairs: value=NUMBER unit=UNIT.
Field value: value=30 unit=%
